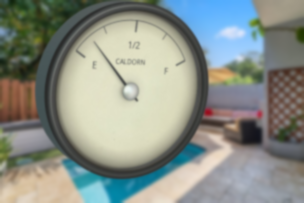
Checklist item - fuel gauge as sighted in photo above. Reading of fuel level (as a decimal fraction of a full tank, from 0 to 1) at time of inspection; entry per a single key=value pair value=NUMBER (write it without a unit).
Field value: value=0.125
